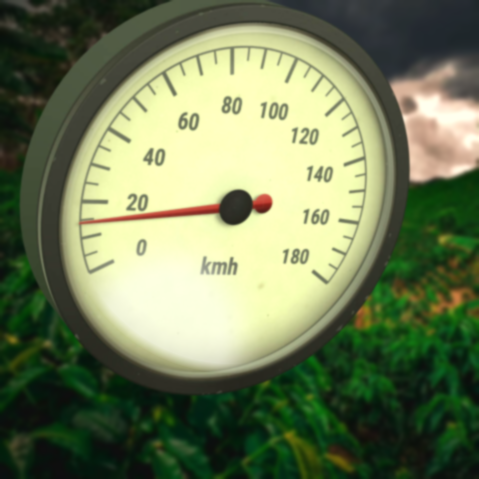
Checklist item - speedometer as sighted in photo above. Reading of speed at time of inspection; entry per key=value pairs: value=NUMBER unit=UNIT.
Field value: value=15 unit=km/h
